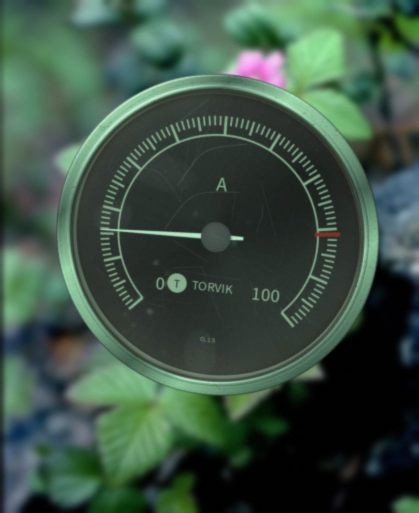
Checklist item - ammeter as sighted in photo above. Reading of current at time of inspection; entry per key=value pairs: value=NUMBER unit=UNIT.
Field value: value=16 unit=A
